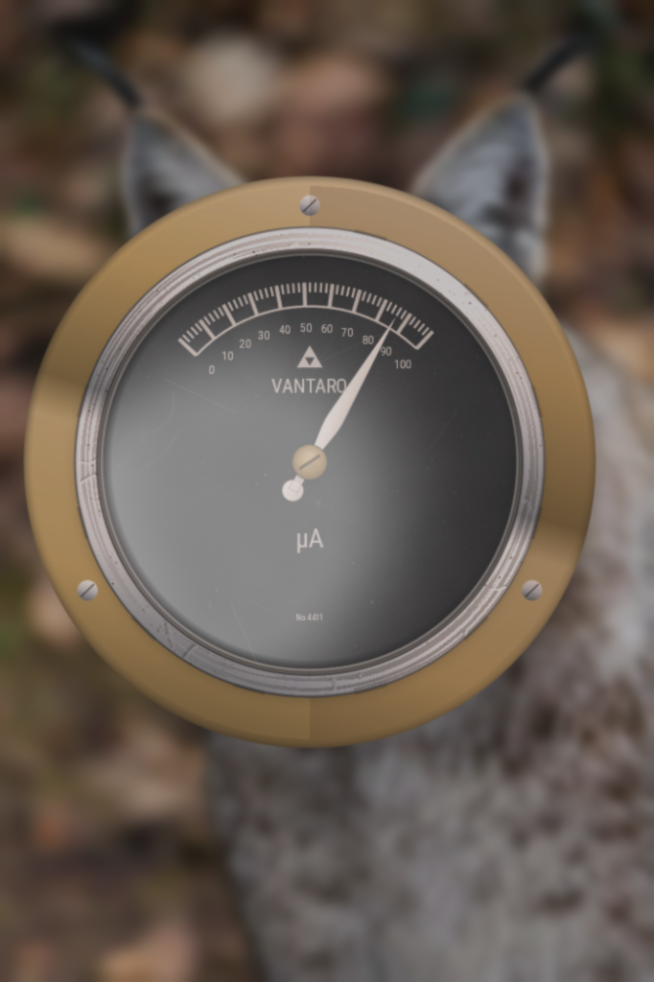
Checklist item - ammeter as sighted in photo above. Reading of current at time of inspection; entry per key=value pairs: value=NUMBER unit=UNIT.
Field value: value=86 unit=µA
